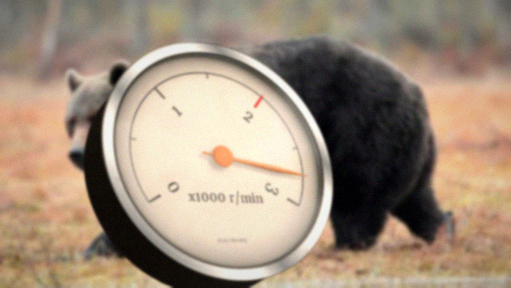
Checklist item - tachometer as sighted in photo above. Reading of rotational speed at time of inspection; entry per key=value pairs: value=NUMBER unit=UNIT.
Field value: value=2750 unit=rpm
